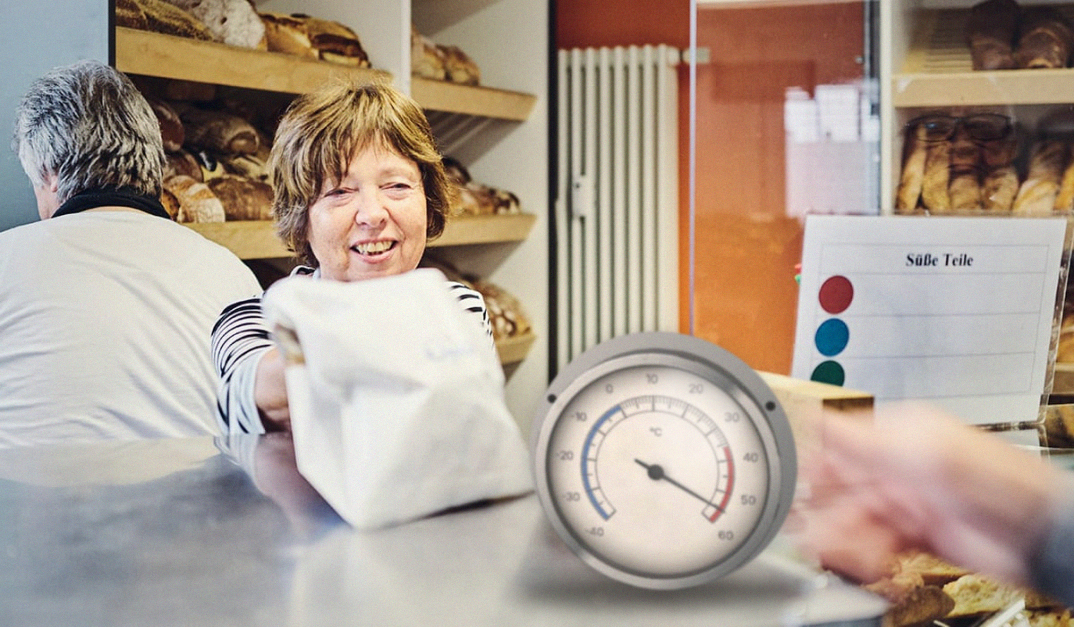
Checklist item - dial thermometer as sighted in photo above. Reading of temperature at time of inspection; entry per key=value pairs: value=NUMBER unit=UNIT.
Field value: value=55 unit=°C
